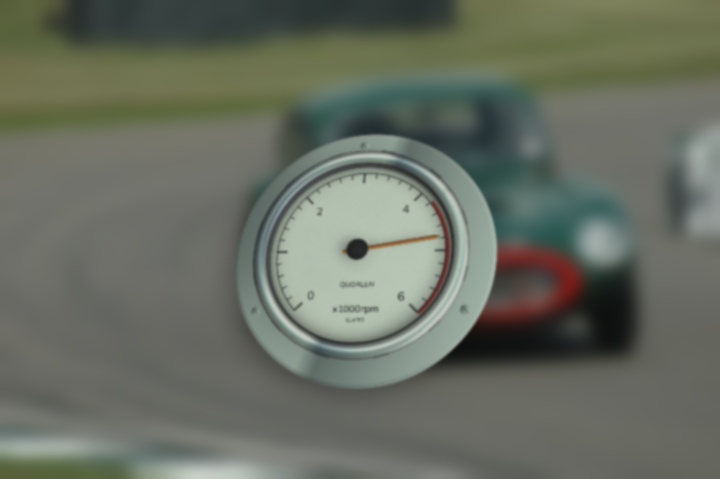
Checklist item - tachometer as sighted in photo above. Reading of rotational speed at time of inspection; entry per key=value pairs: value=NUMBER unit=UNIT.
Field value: value=4800 unit=rpm
